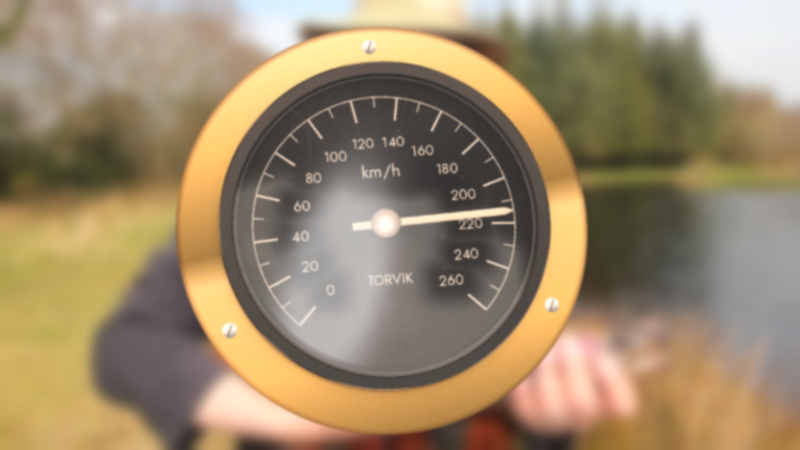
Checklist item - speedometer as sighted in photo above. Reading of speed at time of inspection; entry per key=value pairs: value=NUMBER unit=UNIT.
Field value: value=215 unit=km/h
